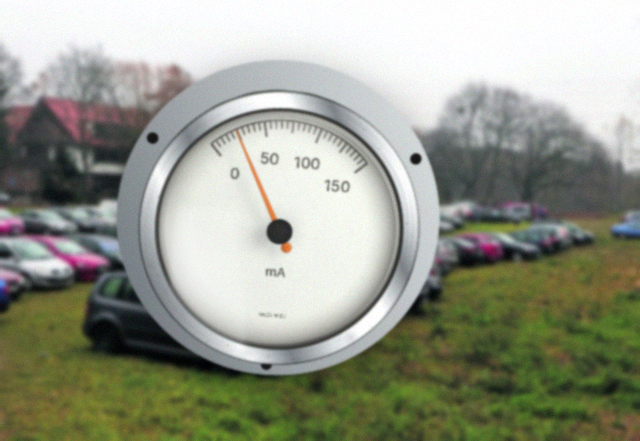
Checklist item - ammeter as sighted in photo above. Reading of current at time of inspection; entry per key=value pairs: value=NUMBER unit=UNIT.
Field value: value=25 unit=mA
